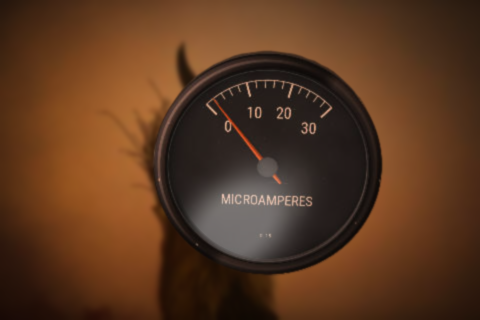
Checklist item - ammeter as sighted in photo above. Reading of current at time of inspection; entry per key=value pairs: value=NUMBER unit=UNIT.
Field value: value=2 unit=µA
